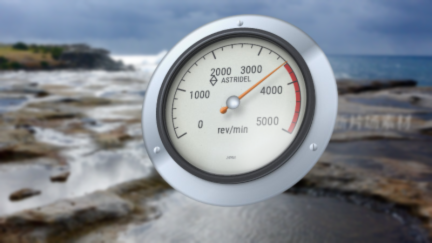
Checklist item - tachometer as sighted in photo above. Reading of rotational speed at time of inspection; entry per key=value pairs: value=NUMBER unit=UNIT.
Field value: value=3600 unit=rpm
